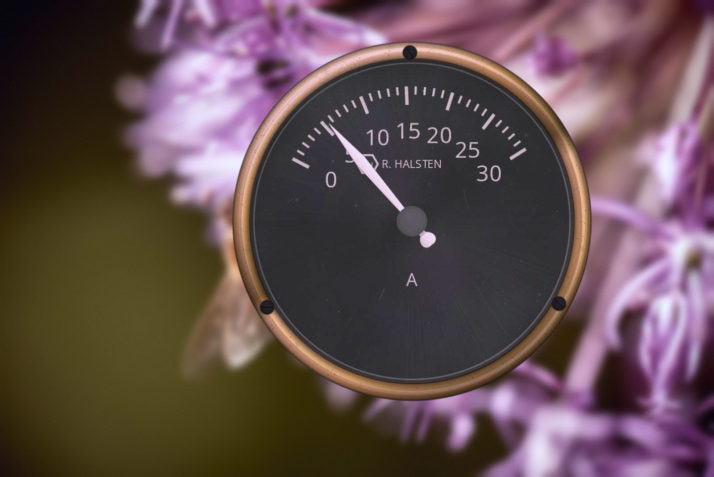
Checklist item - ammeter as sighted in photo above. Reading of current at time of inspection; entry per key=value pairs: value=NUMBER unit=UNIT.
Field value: value=5.5 unit=A
